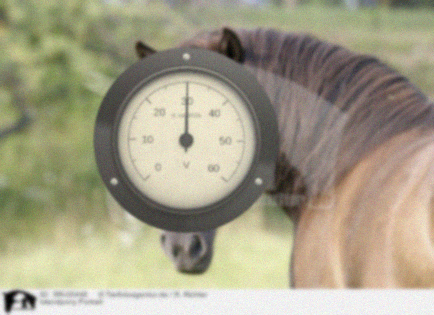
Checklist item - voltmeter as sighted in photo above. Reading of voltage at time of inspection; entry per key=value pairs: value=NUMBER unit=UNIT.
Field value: value=30 unit=V
